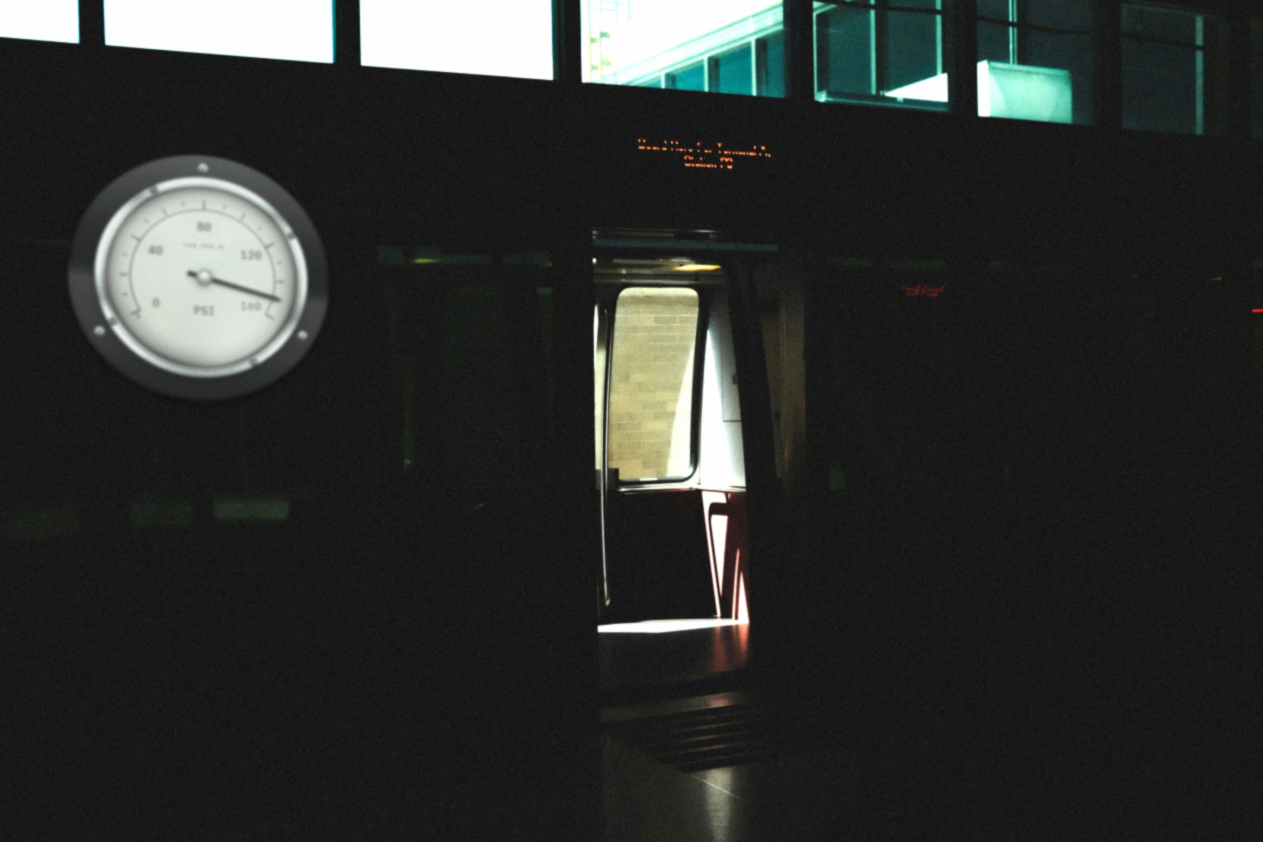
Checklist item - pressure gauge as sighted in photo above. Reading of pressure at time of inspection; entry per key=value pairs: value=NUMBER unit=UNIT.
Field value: value=150 unit=psi
